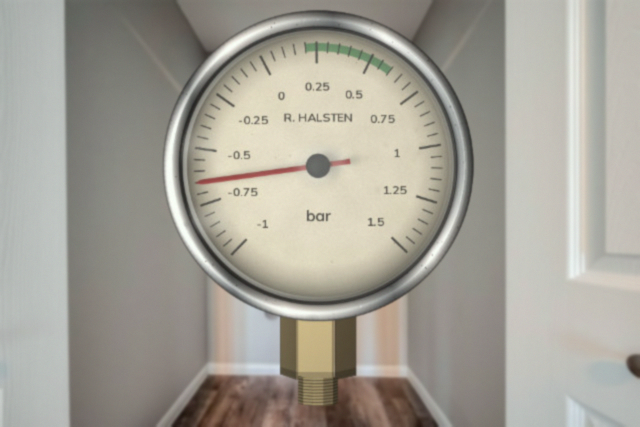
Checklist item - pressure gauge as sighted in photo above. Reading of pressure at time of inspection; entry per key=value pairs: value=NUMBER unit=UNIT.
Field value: value=-0.65 unit=bar
